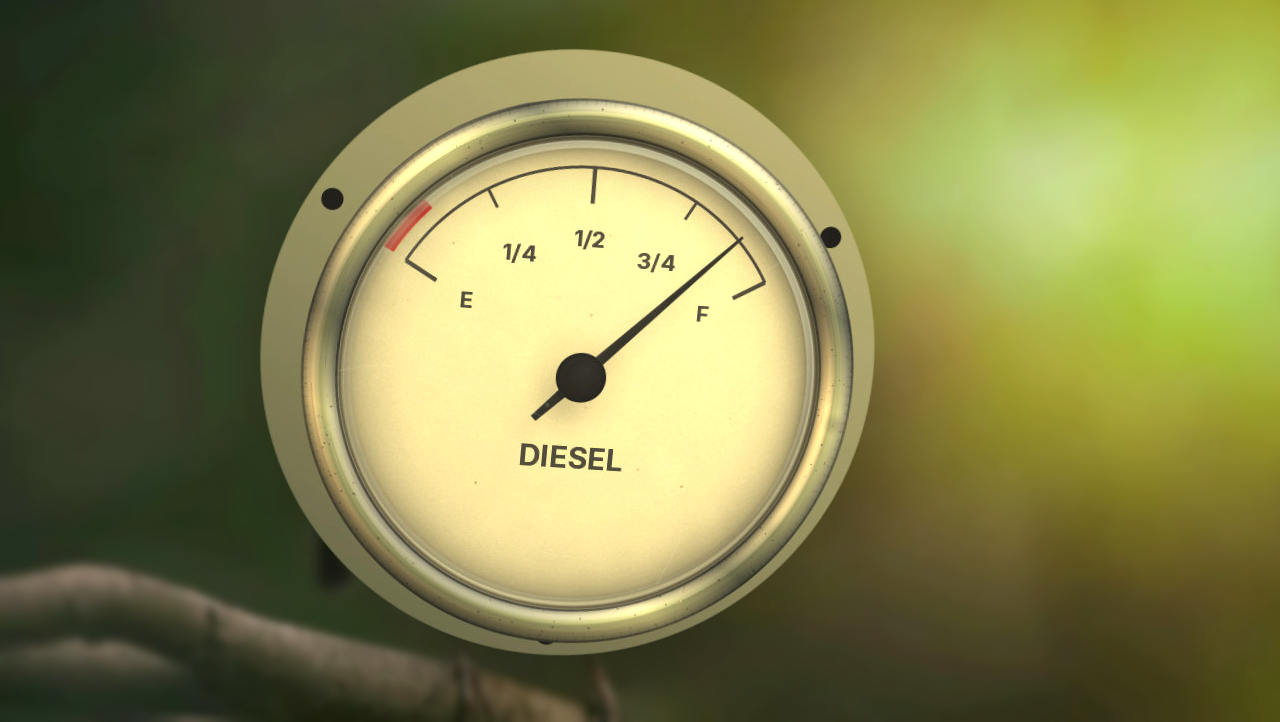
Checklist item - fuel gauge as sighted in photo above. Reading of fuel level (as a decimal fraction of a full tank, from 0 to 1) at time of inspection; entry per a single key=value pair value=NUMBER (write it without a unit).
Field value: value=0.875
